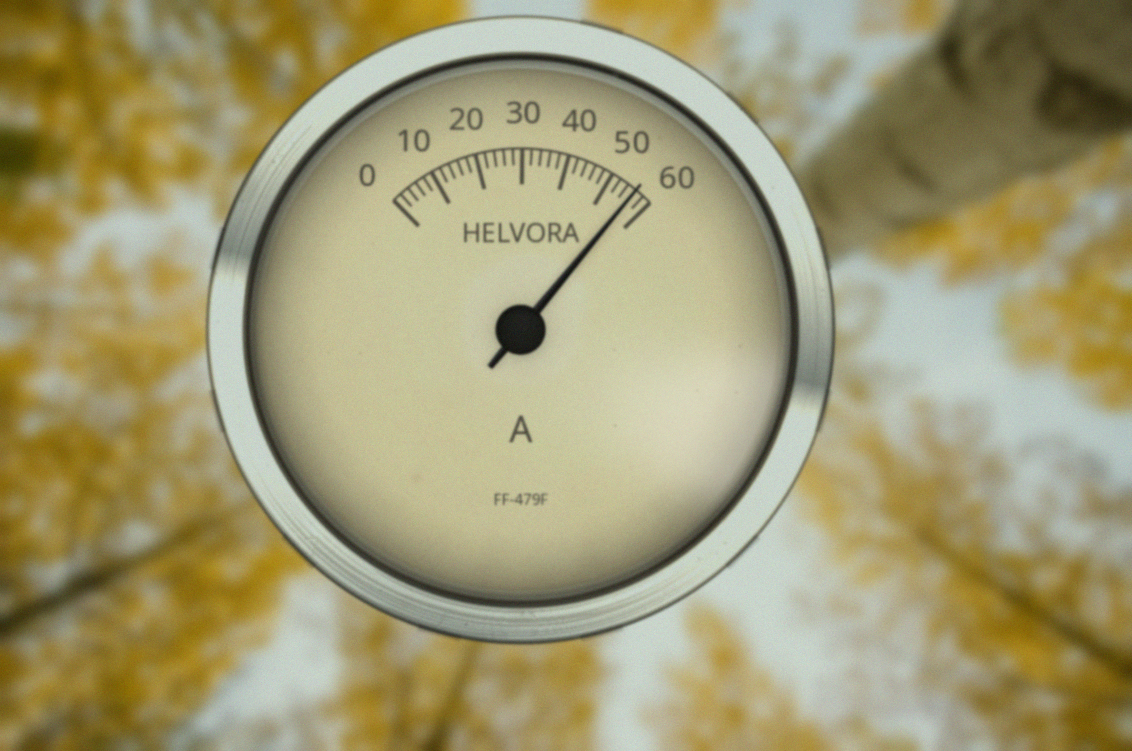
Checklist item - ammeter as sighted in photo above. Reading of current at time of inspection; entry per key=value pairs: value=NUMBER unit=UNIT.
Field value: value=56 unit=A
